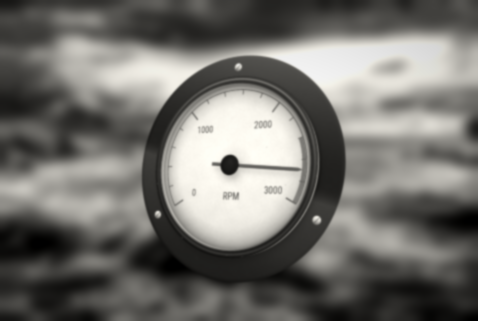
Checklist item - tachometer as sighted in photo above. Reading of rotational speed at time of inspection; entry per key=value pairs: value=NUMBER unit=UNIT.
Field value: value=2700 unit=rpm
